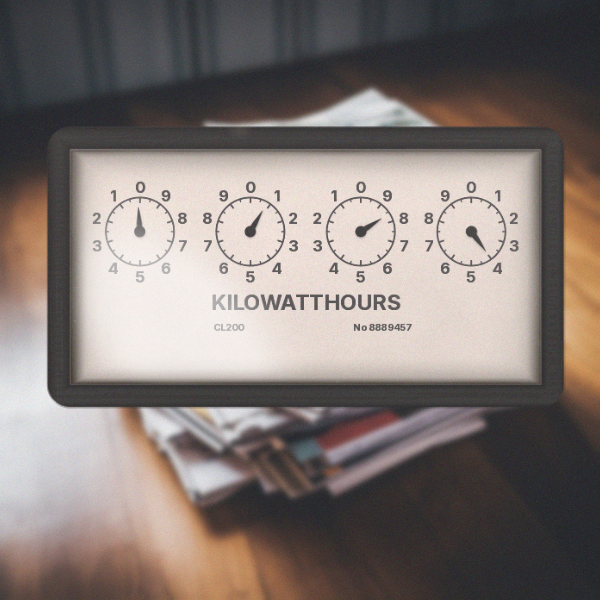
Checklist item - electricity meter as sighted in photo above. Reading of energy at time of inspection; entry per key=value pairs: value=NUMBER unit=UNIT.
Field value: value=84 unit=kWh
